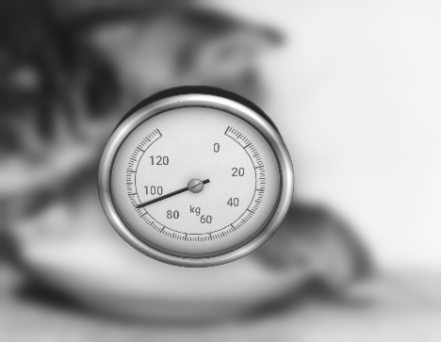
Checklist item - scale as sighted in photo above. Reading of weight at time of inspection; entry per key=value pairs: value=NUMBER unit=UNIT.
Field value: value=95 unit=kg
